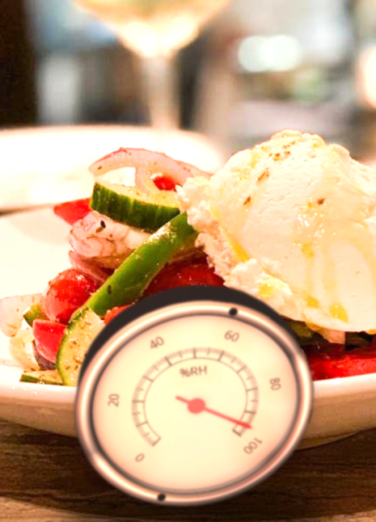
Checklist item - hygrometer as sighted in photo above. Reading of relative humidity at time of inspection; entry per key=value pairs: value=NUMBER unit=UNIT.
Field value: value=95 unit=%
